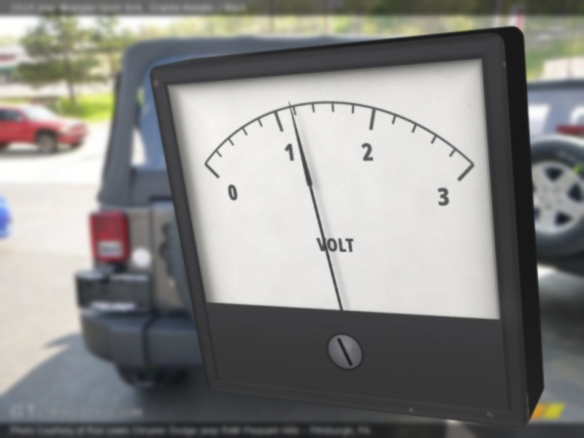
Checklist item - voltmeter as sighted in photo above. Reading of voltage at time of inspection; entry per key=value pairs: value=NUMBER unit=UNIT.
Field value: value=1.2 unit=V
